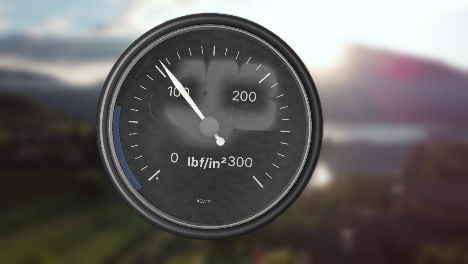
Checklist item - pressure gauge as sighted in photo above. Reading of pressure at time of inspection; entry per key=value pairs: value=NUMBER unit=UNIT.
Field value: value=105 unit=psi
